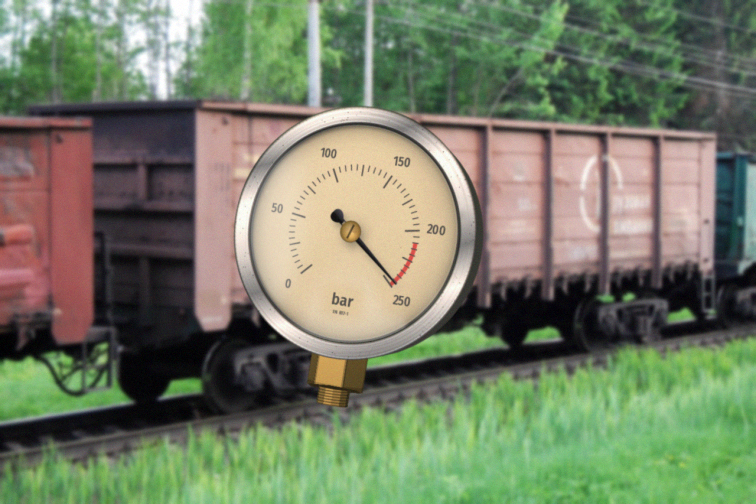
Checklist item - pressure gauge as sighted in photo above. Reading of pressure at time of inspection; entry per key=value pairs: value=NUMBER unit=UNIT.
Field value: value=245 unit=bar
